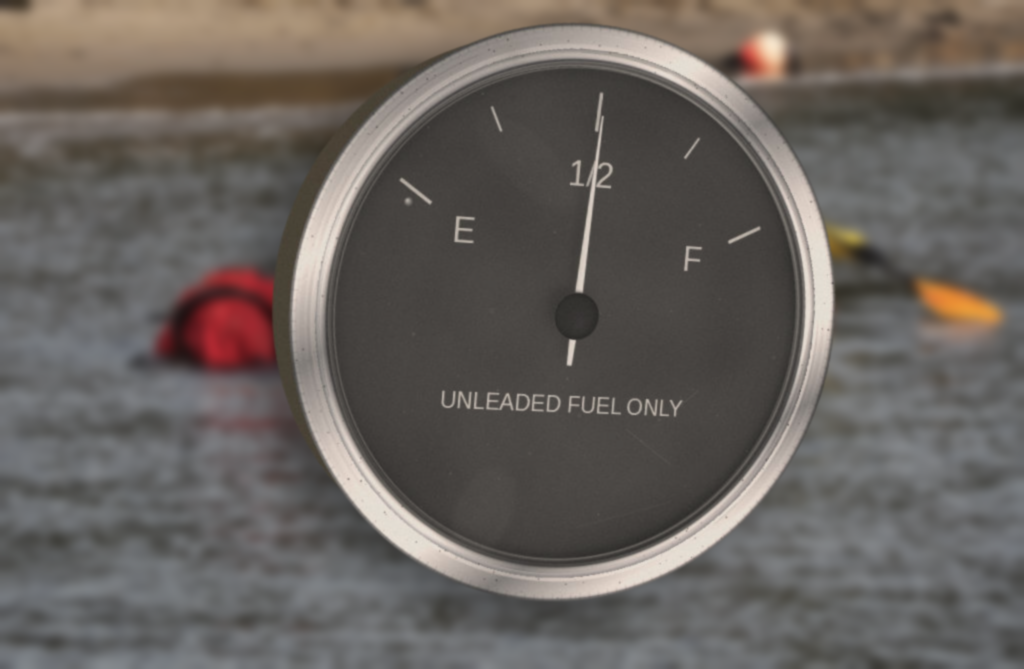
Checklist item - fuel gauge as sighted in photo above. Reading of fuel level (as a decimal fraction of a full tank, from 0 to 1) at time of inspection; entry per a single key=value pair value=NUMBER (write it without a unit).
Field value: value=0.5
